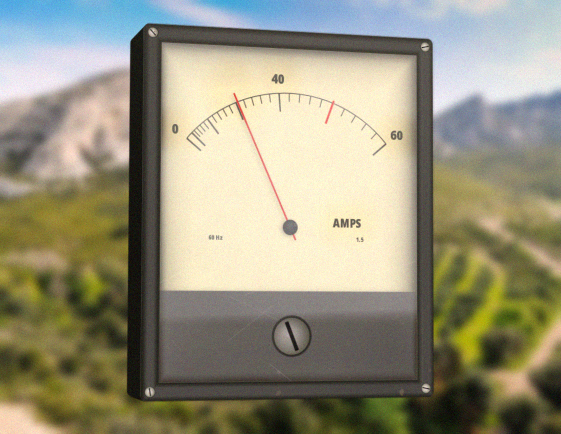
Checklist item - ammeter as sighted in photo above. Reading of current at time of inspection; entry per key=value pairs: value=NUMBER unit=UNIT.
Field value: value=30 unit=A
